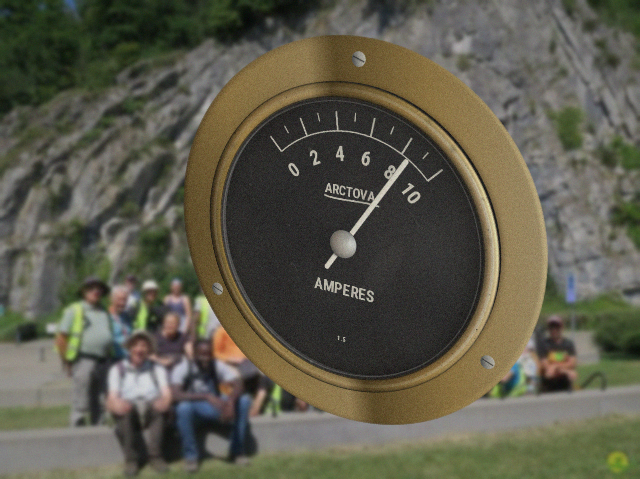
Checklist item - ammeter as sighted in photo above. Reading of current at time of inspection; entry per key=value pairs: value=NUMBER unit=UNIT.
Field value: value=8.5 unit=A
